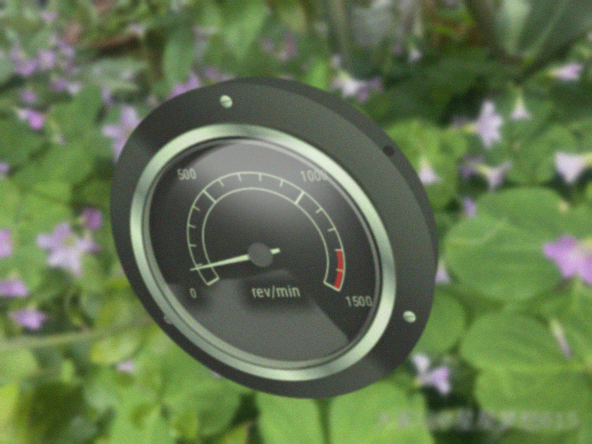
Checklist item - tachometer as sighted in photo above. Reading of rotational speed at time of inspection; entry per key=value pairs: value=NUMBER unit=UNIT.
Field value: value=100 unit=rpm
